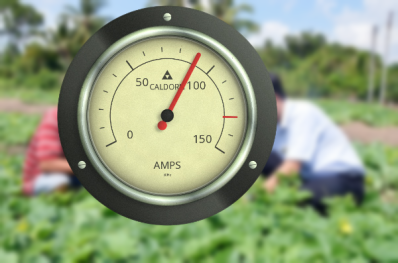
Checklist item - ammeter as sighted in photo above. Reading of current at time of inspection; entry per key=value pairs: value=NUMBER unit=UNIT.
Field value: value=90 unit=A
